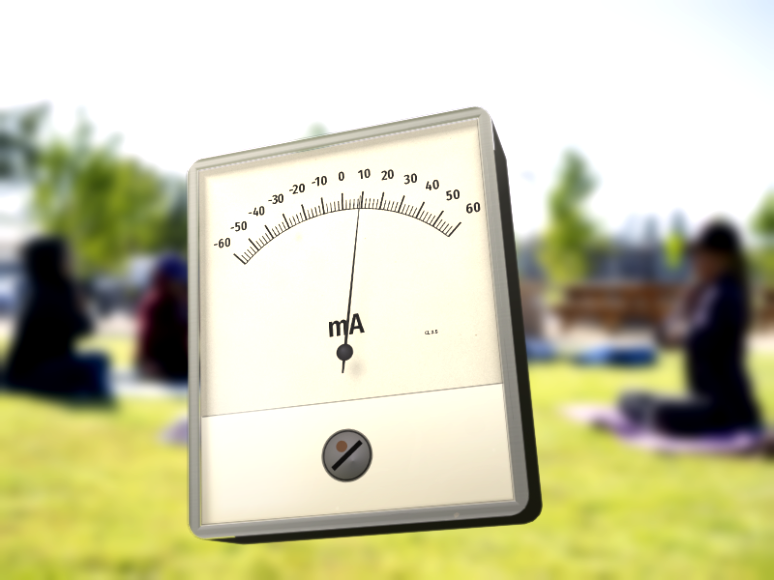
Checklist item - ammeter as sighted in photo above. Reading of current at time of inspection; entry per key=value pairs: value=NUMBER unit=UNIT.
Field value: value=10 unit=mA
